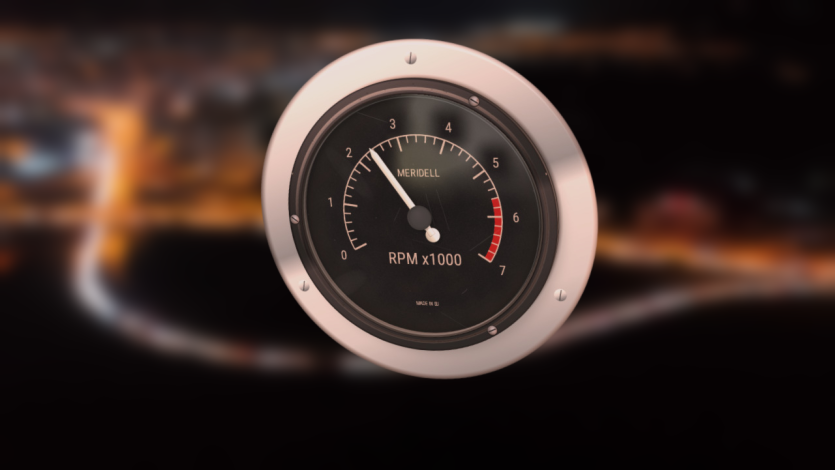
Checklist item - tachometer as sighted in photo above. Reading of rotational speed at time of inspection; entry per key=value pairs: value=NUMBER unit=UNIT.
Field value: value=2400 unit=rpm
